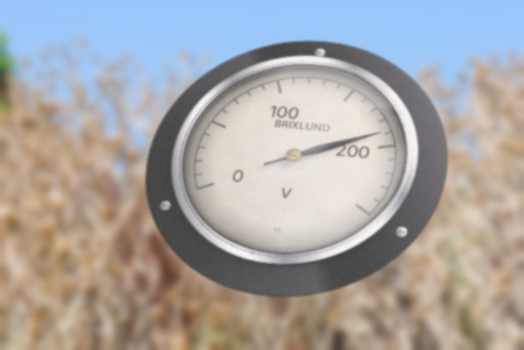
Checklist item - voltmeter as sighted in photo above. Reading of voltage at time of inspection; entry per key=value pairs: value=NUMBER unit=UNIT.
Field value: value=190 unit=V
